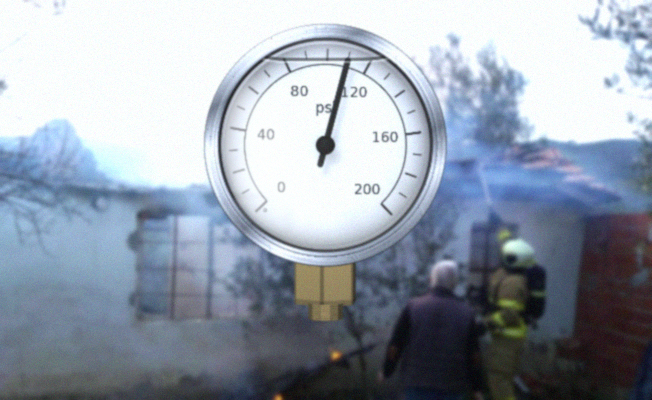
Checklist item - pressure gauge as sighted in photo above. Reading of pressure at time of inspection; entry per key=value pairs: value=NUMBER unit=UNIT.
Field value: value=110 unit=psi
